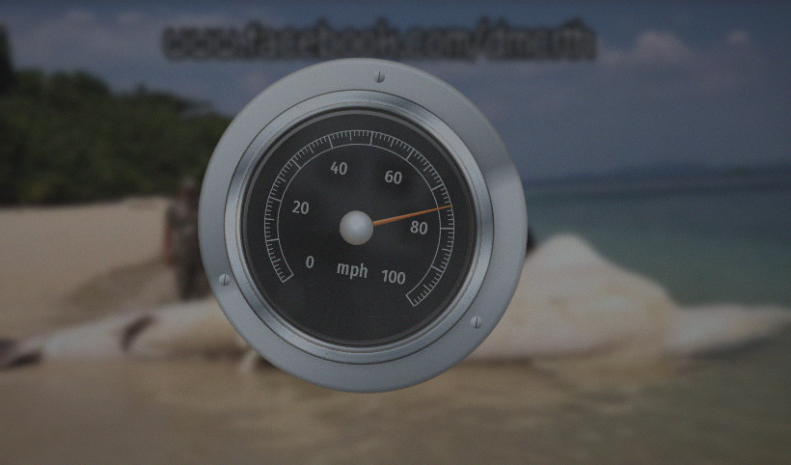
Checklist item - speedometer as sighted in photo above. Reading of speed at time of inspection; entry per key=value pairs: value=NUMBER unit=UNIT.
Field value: value=75 unit=mph
